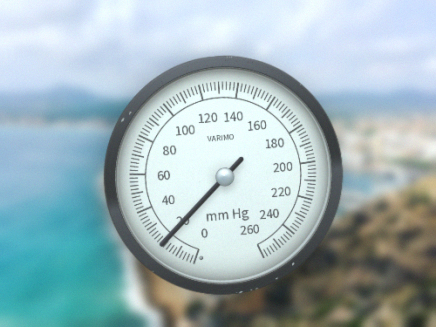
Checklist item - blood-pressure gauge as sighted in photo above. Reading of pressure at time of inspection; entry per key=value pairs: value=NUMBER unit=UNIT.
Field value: value=20 unit=mmHg
